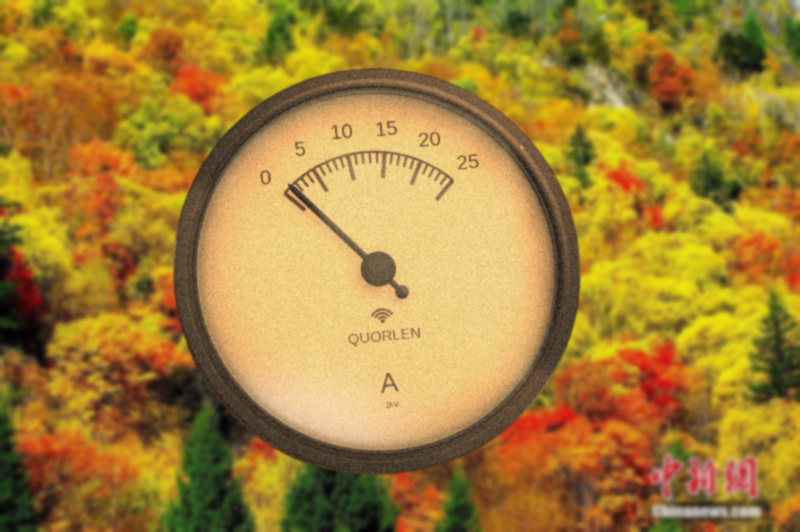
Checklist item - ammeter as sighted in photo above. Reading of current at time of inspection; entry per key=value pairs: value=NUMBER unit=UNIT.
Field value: value=1 unit=A
